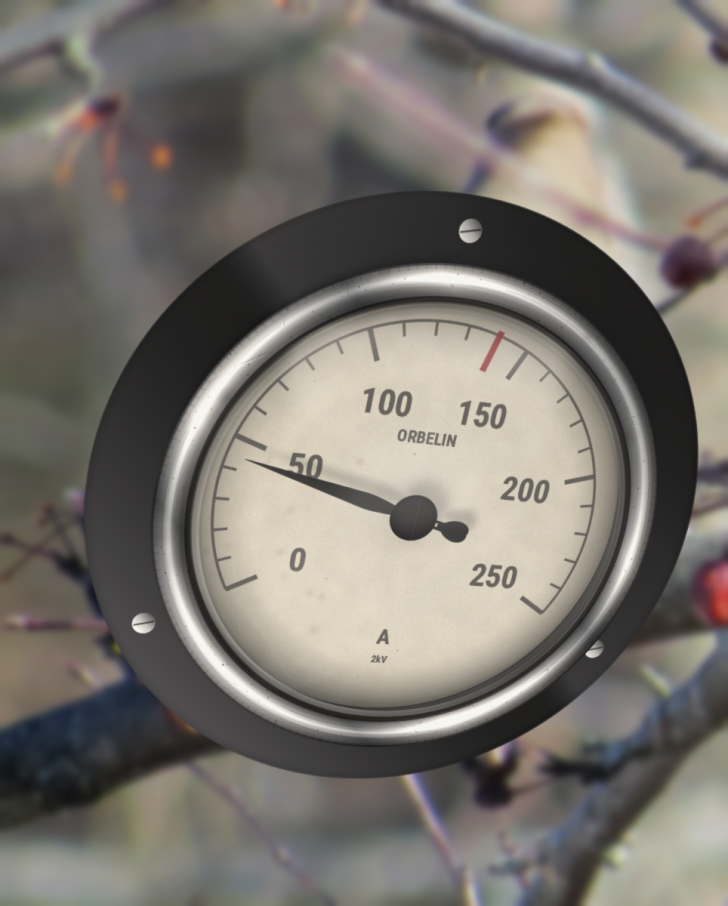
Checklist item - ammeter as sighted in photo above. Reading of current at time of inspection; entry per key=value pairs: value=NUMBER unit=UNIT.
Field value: value=45 unit=A
